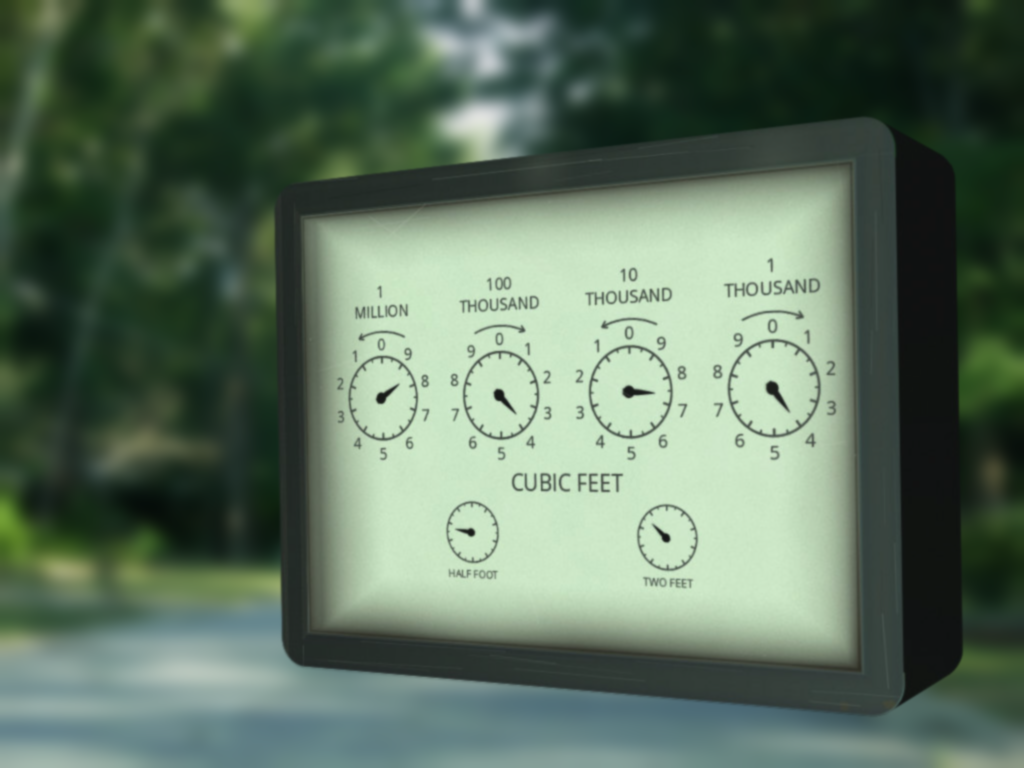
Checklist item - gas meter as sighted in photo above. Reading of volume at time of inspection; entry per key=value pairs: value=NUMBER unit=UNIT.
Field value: value=837400 unit=ft³
